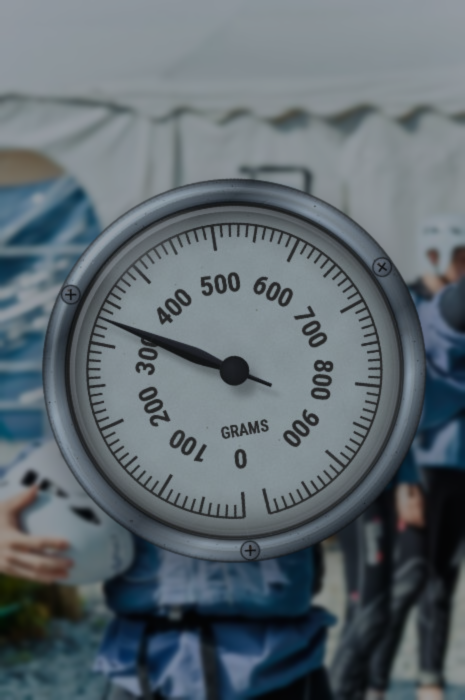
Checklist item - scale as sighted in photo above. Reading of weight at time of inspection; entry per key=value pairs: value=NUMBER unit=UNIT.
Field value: value=330 unit=g
